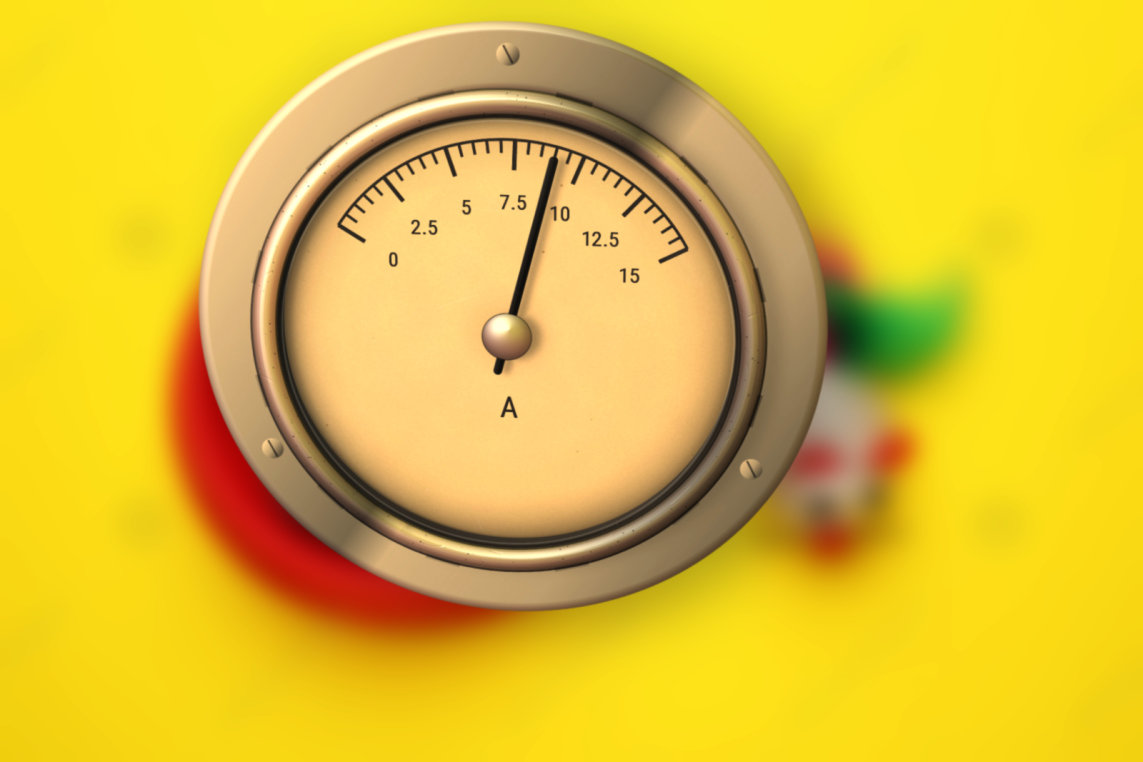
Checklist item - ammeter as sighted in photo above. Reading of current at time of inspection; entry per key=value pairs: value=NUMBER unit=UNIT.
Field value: value=9 unit=A
